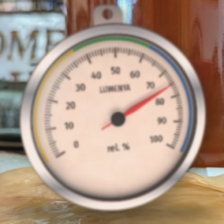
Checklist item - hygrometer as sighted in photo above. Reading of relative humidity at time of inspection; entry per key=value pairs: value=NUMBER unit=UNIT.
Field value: value=75 unit=%
